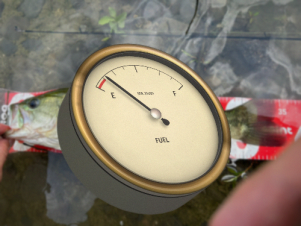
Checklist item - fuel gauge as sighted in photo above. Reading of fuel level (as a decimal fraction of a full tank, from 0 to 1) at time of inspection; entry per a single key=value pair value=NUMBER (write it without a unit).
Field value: value=0.125
